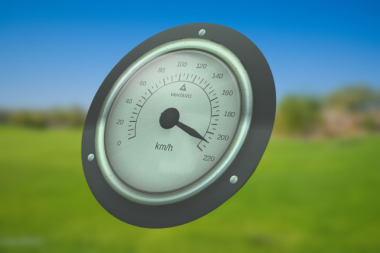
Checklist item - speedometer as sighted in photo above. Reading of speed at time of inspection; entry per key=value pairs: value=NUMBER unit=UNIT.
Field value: value=210 unit=km/h
